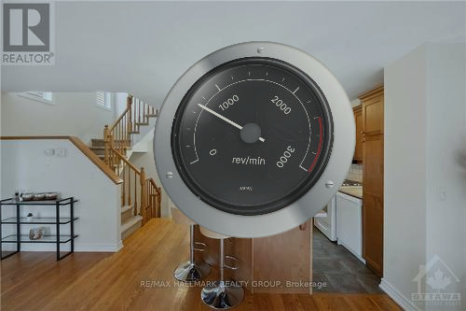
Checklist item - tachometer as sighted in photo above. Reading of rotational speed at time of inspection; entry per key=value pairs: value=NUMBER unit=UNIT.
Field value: value=700 unit=rpm
